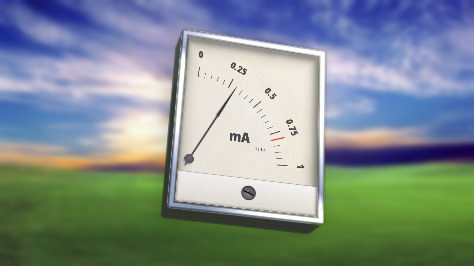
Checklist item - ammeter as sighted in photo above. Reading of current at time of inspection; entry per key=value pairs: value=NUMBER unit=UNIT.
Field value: value=0.3 unit=mA
